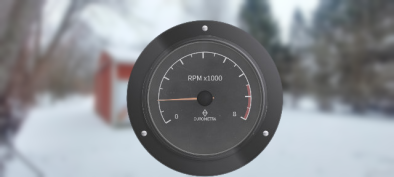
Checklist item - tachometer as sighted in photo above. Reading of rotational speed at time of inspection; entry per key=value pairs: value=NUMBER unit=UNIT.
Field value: value=1000 unit=rpm
